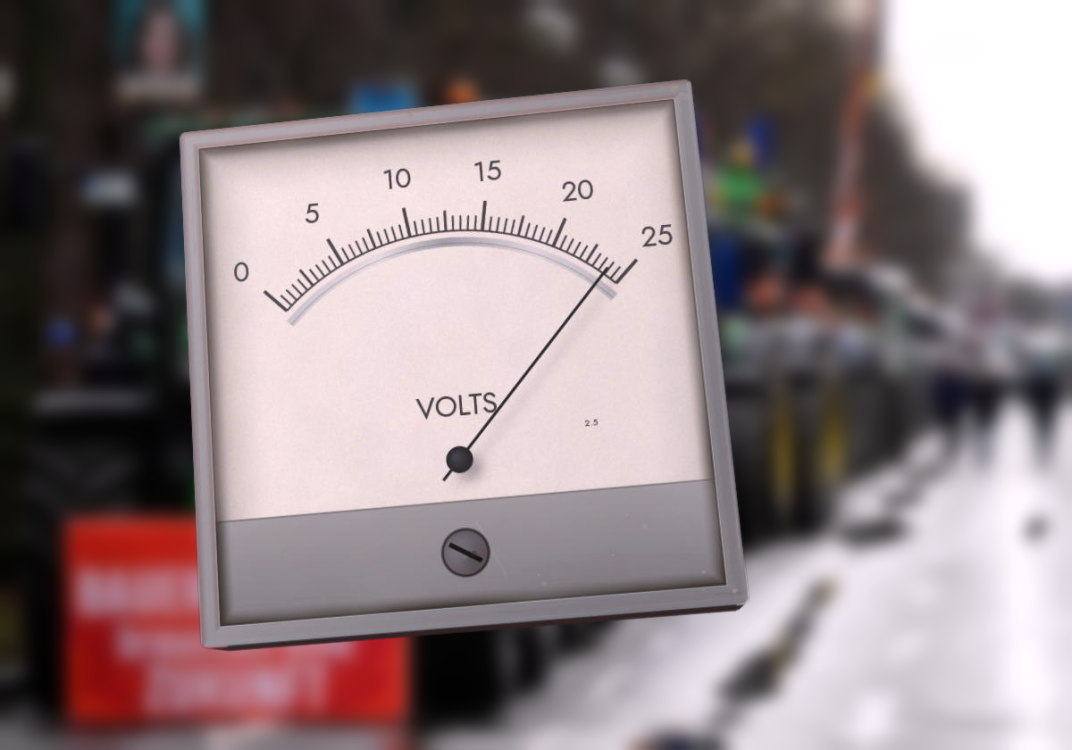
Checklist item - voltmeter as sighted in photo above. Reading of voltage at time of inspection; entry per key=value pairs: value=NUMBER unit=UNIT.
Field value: value=24 unit=V
